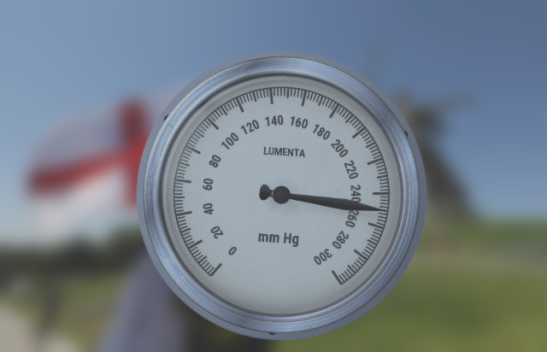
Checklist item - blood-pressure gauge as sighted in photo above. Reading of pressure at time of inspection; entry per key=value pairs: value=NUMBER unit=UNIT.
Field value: value=250 unit=mmHg
